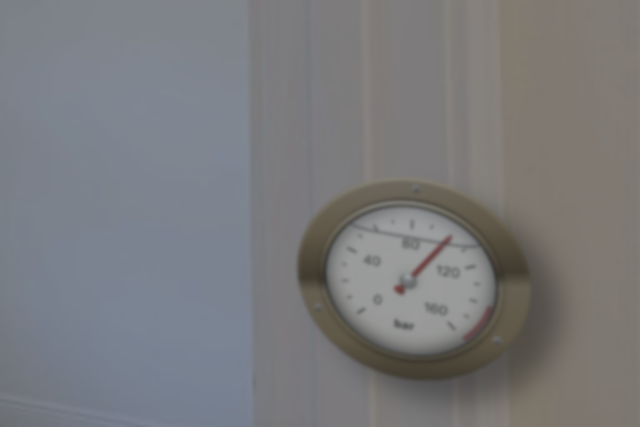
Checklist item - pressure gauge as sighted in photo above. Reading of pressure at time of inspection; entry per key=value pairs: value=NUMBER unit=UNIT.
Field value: value=100 unit=bar
